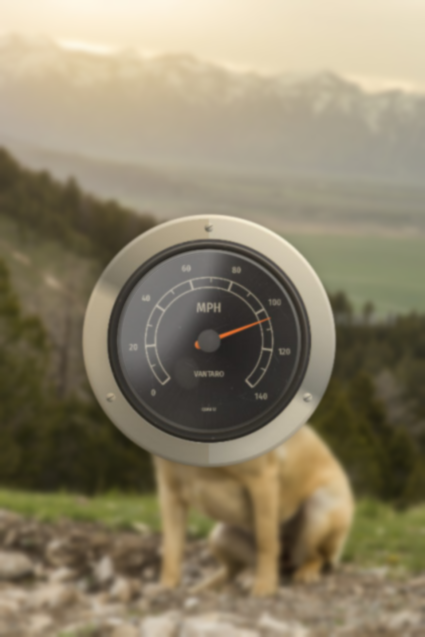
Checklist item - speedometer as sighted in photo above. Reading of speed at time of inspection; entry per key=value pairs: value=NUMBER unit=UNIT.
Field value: value=105 unit=mph
